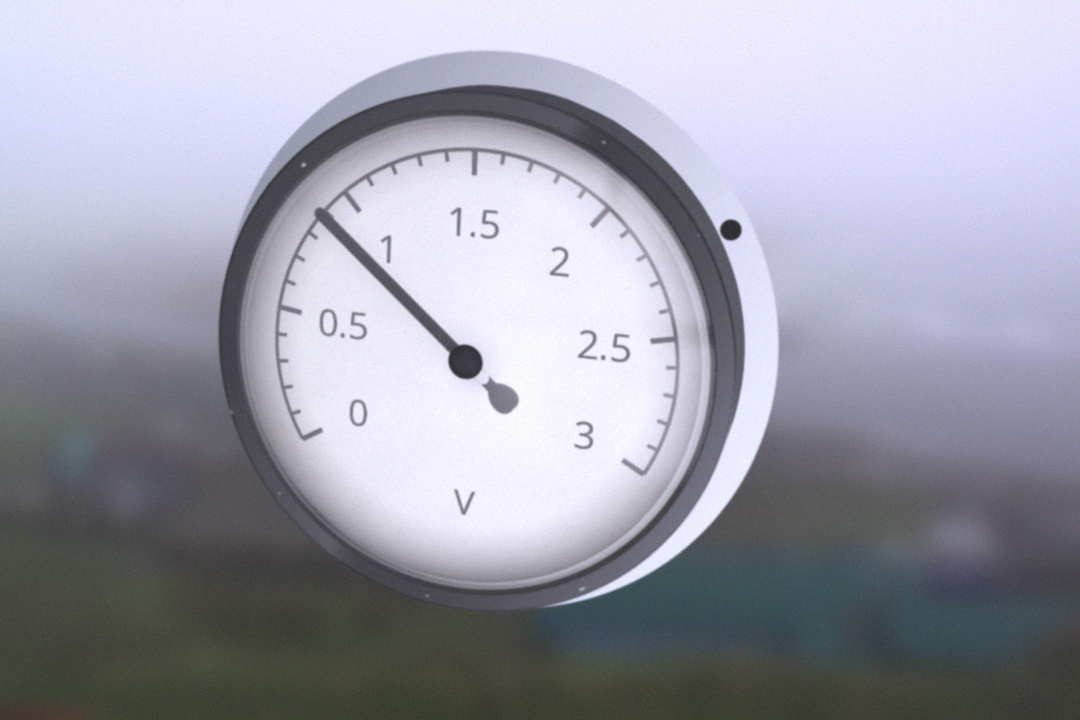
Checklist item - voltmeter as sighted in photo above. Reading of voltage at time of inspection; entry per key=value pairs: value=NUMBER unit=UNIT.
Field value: value=0.9 unit=V
